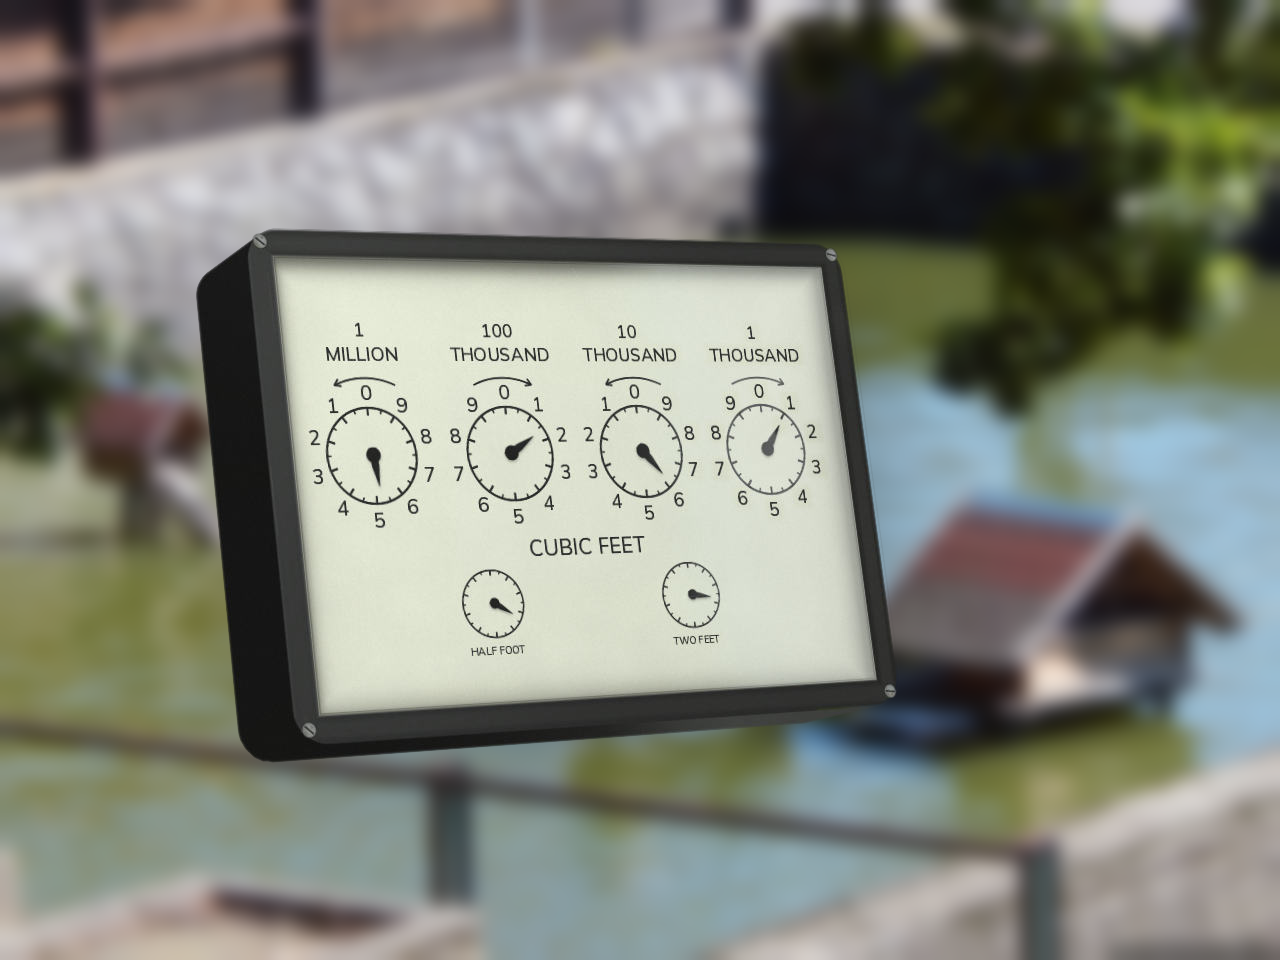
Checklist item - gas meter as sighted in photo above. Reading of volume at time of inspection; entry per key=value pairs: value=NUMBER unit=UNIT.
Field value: value=516100 unit=ft³
